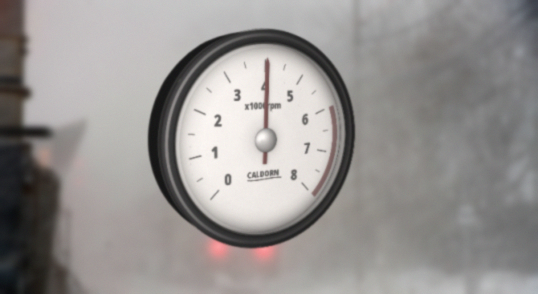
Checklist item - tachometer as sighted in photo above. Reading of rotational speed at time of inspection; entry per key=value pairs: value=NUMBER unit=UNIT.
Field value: value=4000 unit=rpm
